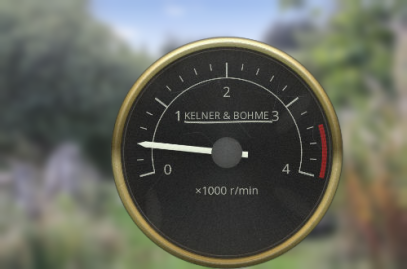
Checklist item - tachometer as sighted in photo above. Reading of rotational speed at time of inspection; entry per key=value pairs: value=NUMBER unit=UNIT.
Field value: value=400 unit=rpm
